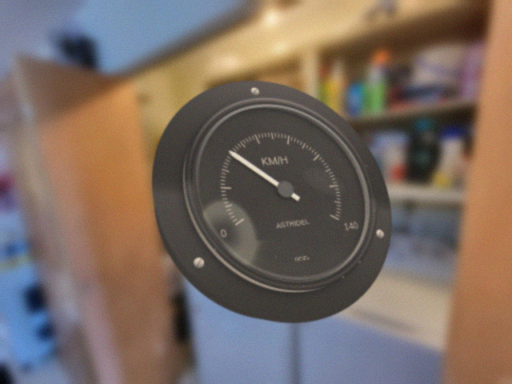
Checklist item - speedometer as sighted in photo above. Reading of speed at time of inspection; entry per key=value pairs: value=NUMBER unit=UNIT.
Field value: value=40 unit=km/h
